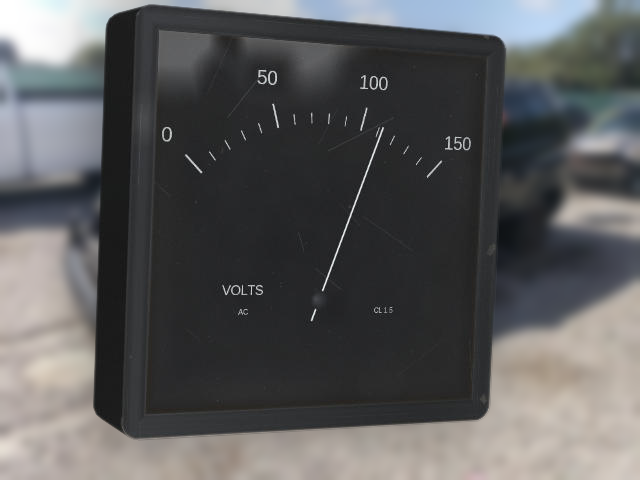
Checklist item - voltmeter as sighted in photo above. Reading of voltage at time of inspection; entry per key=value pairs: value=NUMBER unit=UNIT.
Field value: value=110 unit=V
